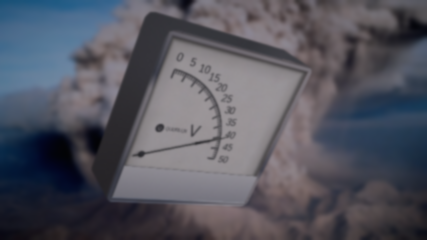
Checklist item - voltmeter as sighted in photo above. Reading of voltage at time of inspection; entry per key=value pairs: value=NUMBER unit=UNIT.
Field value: value=40 unit=V
